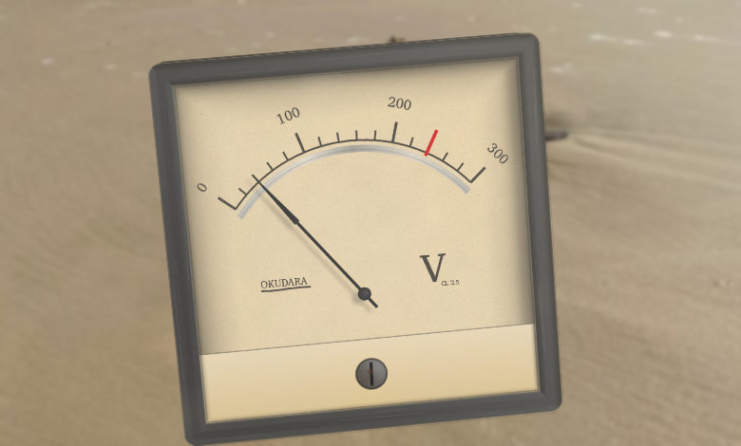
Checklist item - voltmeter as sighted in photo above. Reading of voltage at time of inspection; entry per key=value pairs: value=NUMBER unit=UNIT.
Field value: value=40 unit=V
